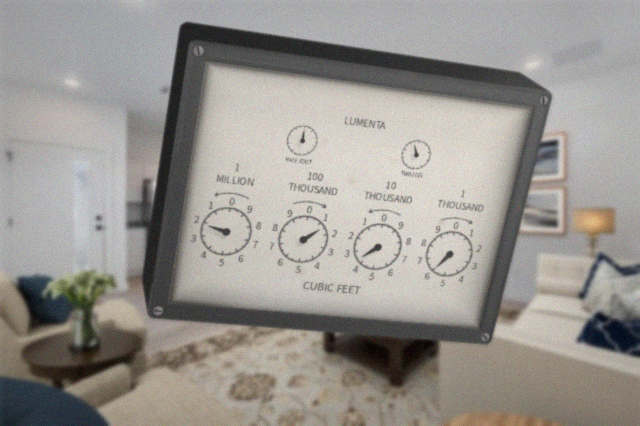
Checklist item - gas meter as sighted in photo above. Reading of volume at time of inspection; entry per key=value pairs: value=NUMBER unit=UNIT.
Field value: value=213600 unit=ft³
